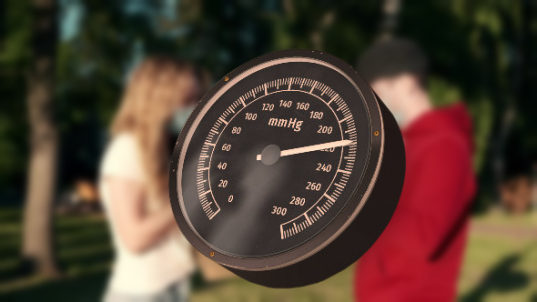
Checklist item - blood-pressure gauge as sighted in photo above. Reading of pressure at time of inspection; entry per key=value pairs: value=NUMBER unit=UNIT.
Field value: value=220 unit=mmHg
